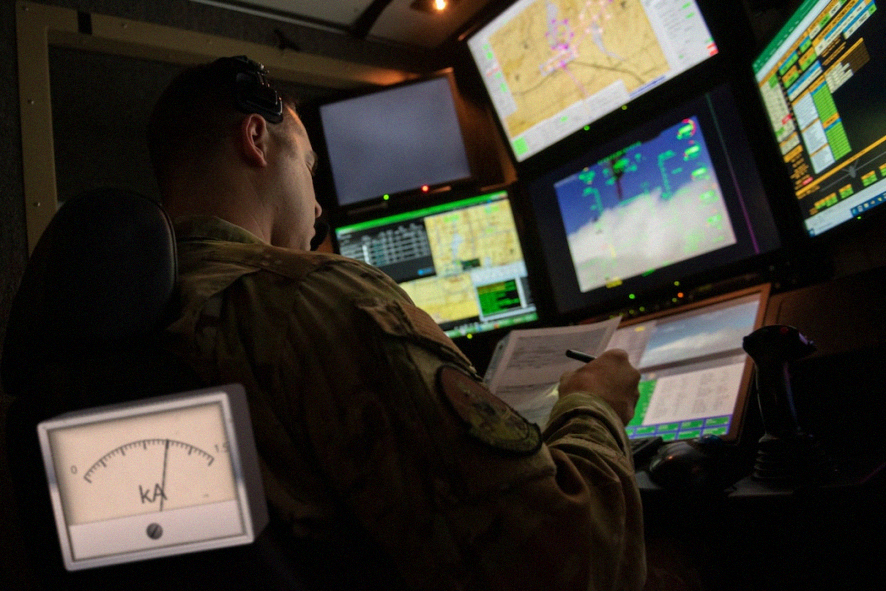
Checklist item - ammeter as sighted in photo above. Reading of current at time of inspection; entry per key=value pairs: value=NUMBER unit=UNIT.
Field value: value=1 unit=kA
